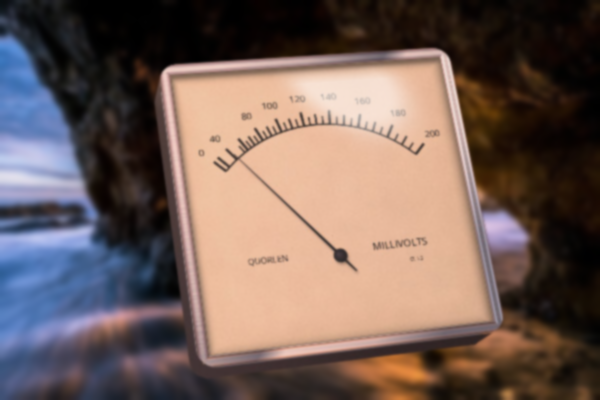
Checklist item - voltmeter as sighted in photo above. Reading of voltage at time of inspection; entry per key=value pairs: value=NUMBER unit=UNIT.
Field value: value=40 unit=mV
